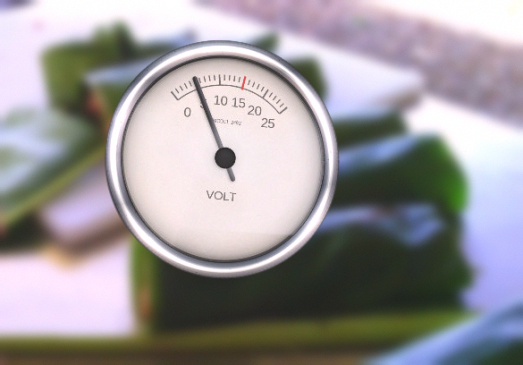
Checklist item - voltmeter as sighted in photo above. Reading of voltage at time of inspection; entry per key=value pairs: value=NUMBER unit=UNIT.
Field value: value=5 unit=V
